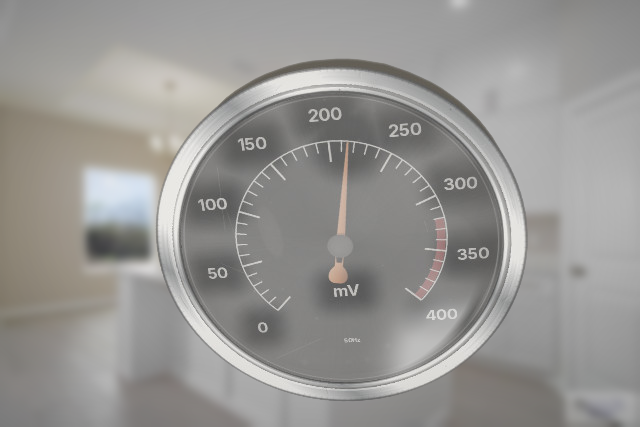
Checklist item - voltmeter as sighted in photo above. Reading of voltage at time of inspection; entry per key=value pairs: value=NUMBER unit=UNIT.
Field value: value=215 unit=mV
